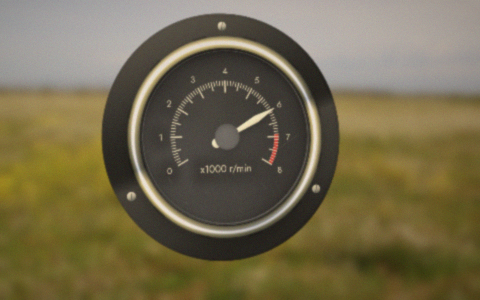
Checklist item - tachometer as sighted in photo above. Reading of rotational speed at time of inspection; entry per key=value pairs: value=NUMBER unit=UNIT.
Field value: value=6000 unit=rpm
